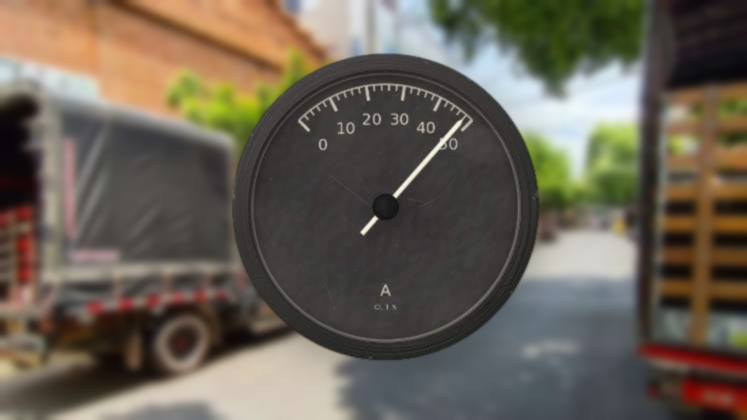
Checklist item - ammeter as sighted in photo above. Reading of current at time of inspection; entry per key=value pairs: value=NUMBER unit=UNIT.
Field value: value=48 unit=A
